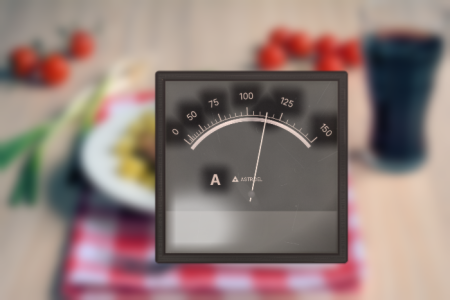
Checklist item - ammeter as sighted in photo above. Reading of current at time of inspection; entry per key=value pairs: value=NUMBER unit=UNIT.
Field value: value=115 unit=A
